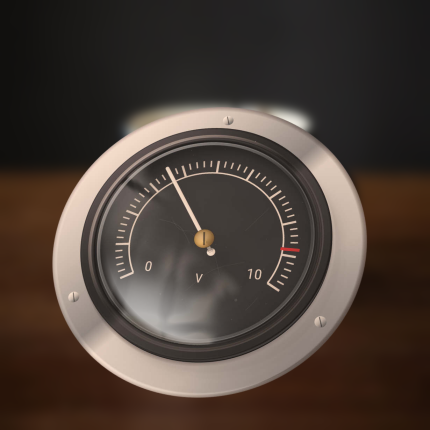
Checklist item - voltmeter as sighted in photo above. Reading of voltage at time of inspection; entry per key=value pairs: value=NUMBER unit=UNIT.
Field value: value=3.6 unit=V
